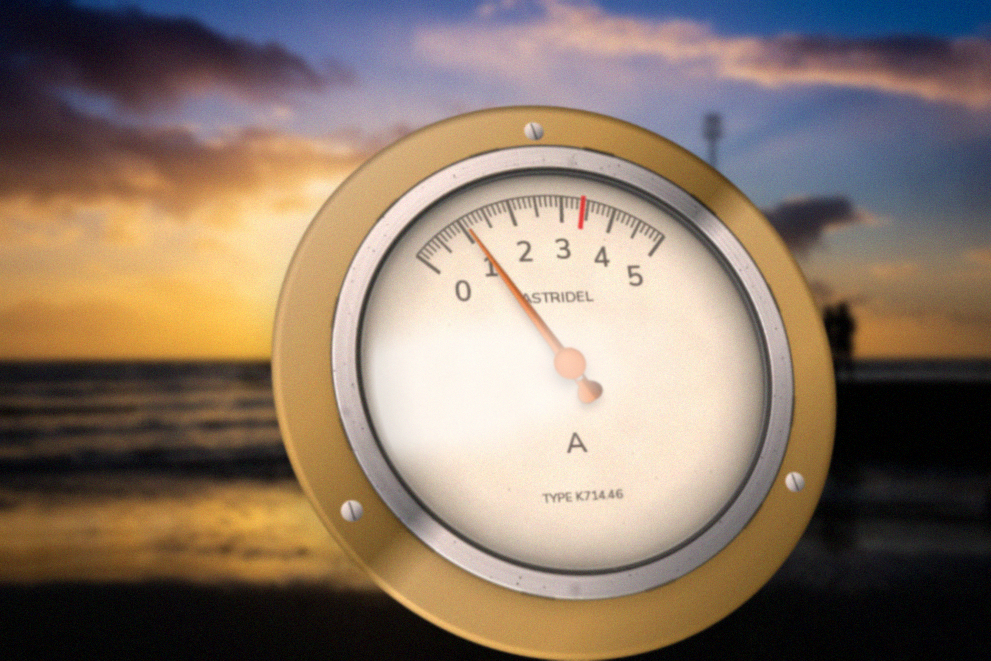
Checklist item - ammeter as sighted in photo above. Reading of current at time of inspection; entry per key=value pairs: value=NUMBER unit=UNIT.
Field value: value=1 unit=A
